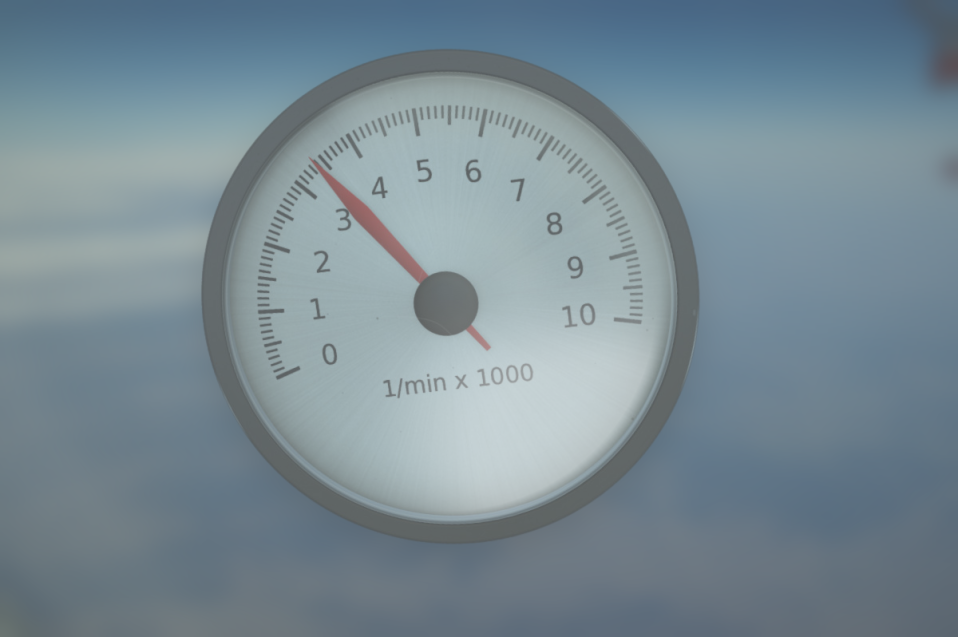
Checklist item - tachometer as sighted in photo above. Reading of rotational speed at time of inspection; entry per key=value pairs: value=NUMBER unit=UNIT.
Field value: value=3400 unit=rpm
